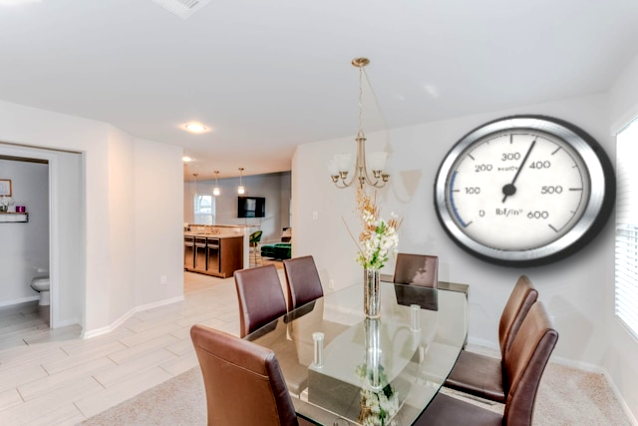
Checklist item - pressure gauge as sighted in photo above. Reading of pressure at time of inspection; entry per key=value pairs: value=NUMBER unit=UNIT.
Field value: value=350 unit=psi
